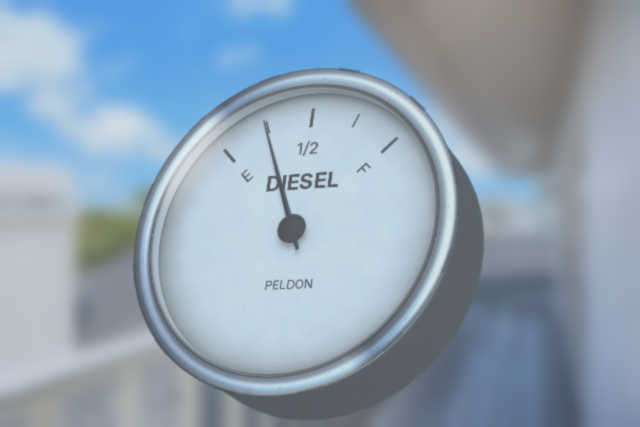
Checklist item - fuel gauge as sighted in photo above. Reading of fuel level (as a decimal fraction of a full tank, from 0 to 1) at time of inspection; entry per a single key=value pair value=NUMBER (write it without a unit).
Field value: value=0.25
